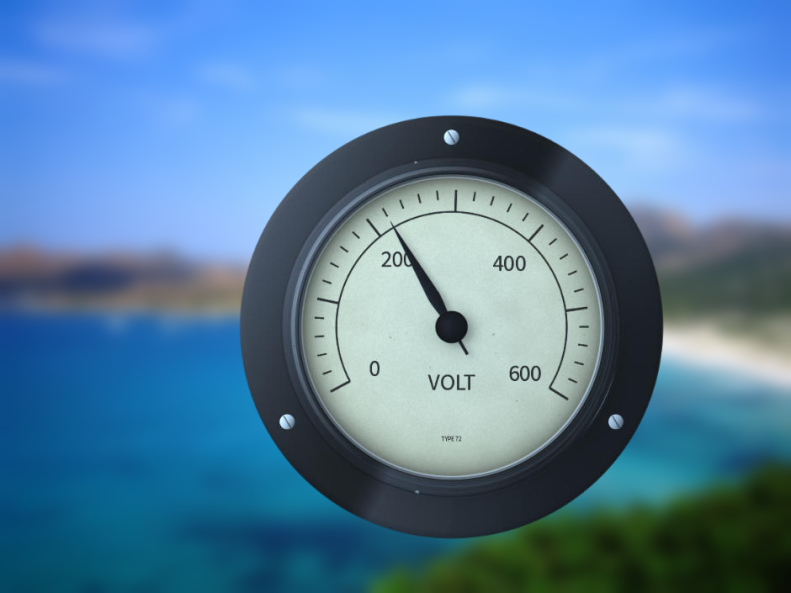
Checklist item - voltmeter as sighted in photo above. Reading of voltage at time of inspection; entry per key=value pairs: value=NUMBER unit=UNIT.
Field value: value=220 unit=V
